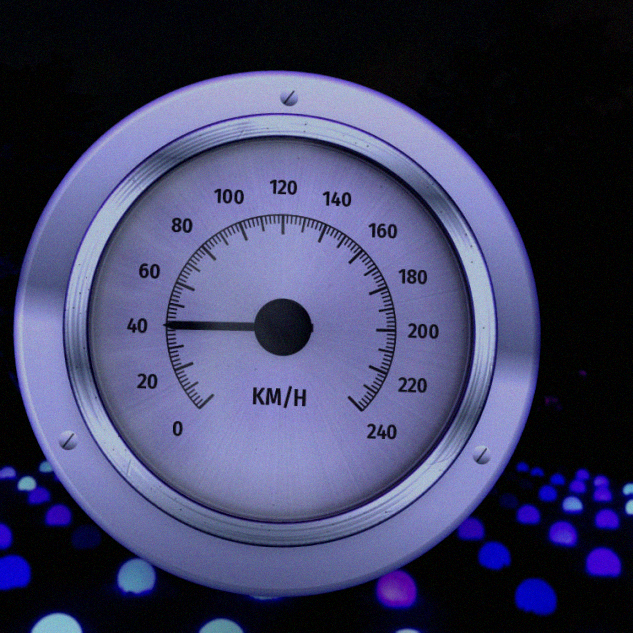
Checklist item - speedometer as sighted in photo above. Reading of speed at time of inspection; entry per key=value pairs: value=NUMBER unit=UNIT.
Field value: value=40 unit=km/h
